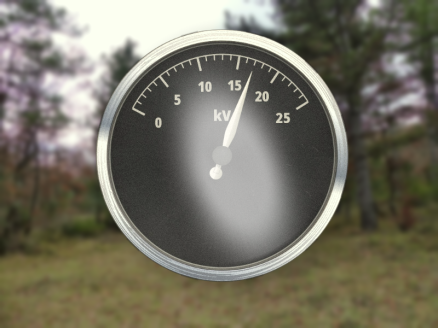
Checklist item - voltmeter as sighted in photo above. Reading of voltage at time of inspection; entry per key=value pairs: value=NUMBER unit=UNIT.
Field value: value=17 unit=kV
